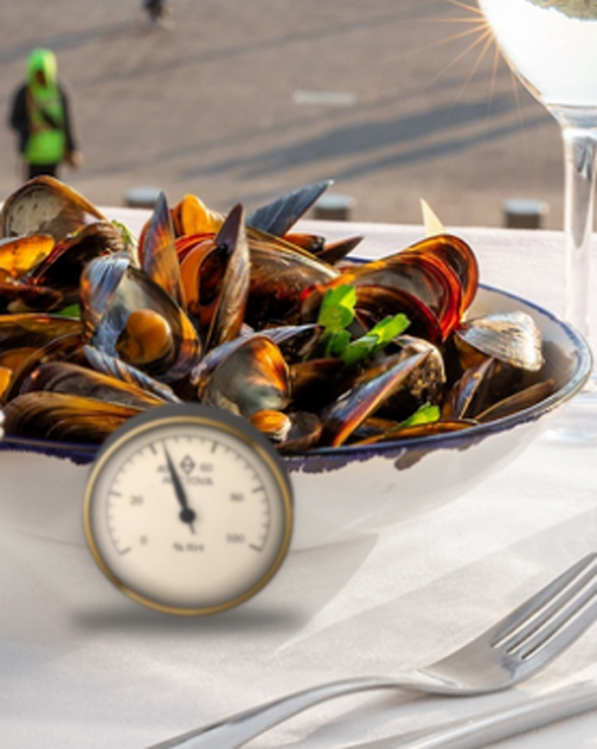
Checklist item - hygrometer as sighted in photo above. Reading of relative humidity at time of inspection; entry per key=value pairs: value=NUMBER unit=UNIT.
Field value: value=44 unit=%
